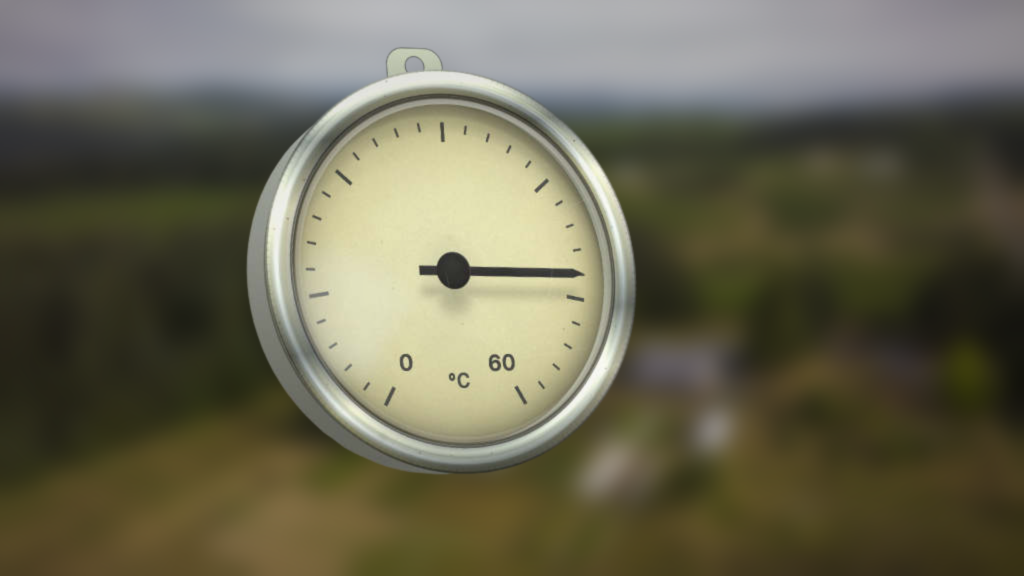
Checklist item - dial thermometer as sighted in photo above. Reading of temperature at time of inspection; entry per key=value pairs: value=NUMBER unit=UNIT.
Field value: value=48 unit=°C
